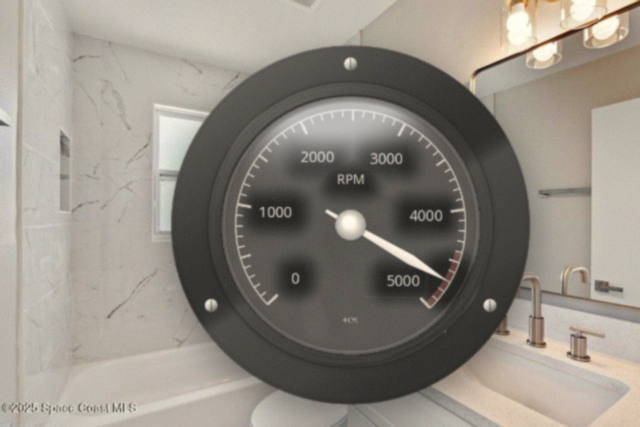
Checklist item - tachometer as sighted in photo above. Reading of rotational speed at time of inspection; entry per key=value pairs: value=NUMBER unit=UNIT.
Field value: value=4700 unit=rpm
